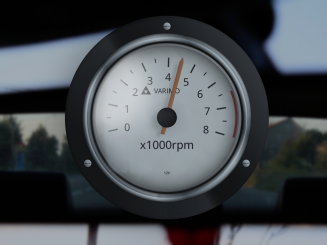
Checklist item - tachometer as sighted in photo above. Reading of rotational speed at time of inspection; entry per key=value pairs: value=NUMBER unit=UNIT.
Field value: value=4500 unit=rpm
